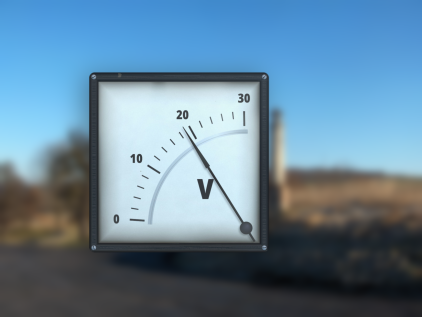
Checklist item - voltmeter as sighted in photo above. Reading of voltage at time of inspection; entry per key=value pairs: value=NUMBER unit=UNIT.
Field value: value=19 unit=V
